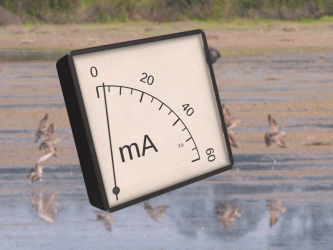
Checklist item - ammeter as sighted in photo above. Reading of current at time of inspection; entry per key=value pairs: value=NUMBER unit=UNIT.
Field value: value=2.5 unit=mA
